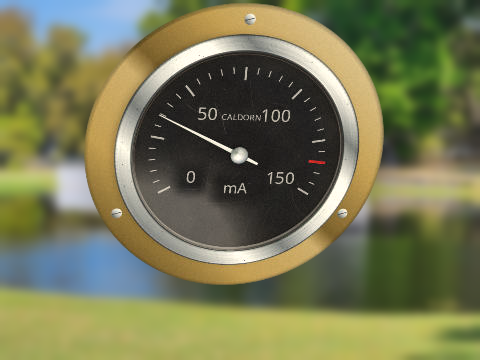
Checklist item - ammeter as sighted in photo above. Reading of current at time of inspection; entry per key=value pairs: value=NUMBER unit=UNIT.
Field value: value=35 unit=mA
